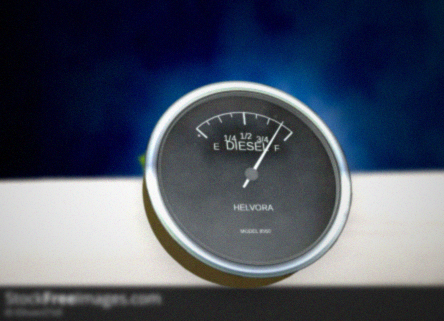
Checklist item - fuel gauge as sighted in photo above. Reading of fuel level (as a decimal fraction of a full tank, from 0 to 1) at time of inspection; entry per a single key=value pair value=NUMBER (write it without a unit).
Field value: value=0.875
